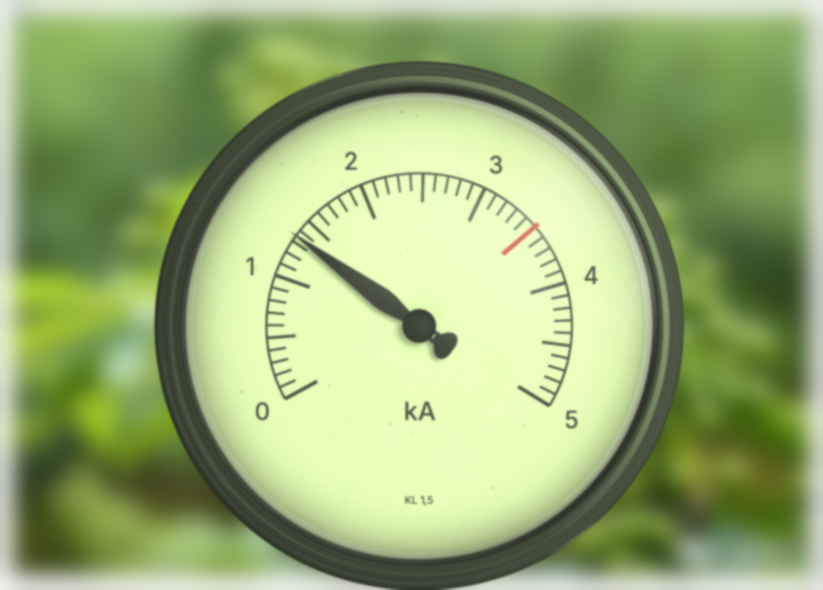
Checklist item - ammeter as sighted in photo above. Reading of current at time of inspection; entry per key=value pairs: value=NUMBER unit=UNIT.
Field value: value=1.35 unit=kA
